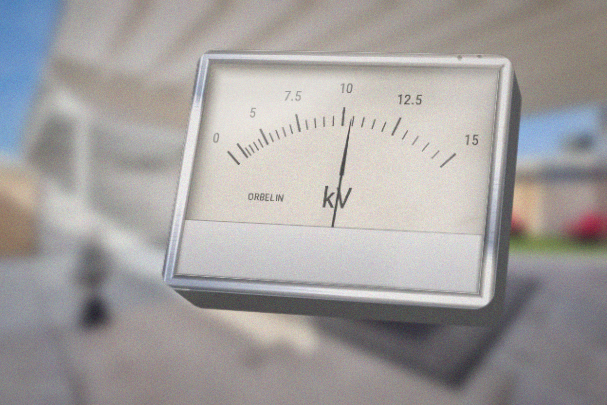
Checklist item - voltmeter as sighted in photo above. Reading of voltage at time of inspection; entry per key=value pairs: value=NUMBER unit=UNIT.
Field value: value=10.5 unit=kV
